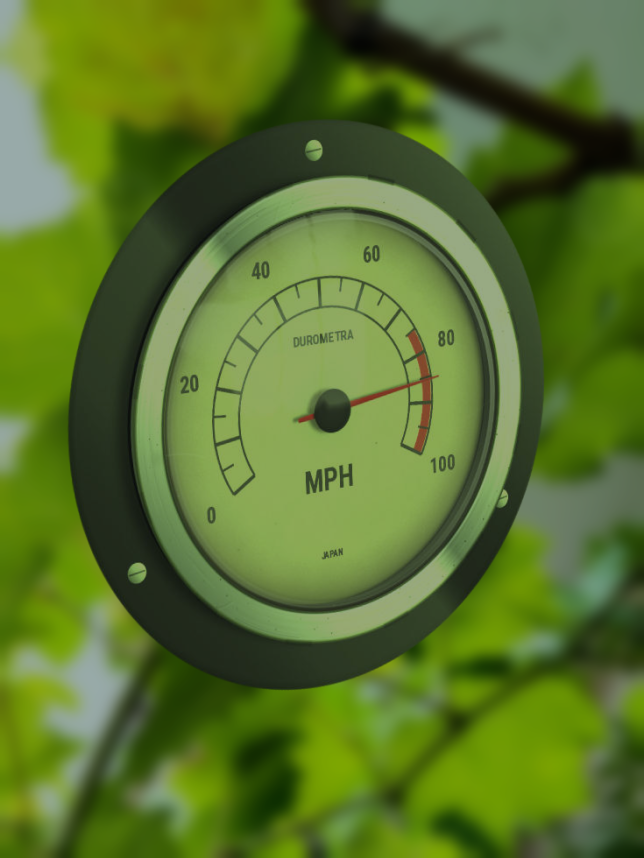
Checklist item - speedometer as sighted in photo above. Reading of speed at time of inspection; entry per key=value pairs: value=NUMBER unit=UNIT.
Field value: value=85 unit=mph
